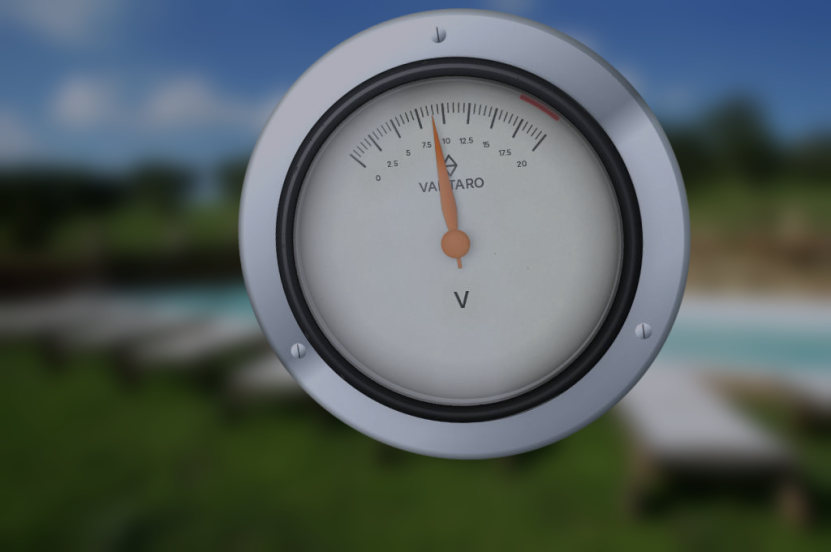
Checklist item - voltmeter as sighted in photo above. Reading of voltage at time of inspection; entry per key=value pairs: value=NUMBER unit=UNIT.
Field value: value=9 unit=V
